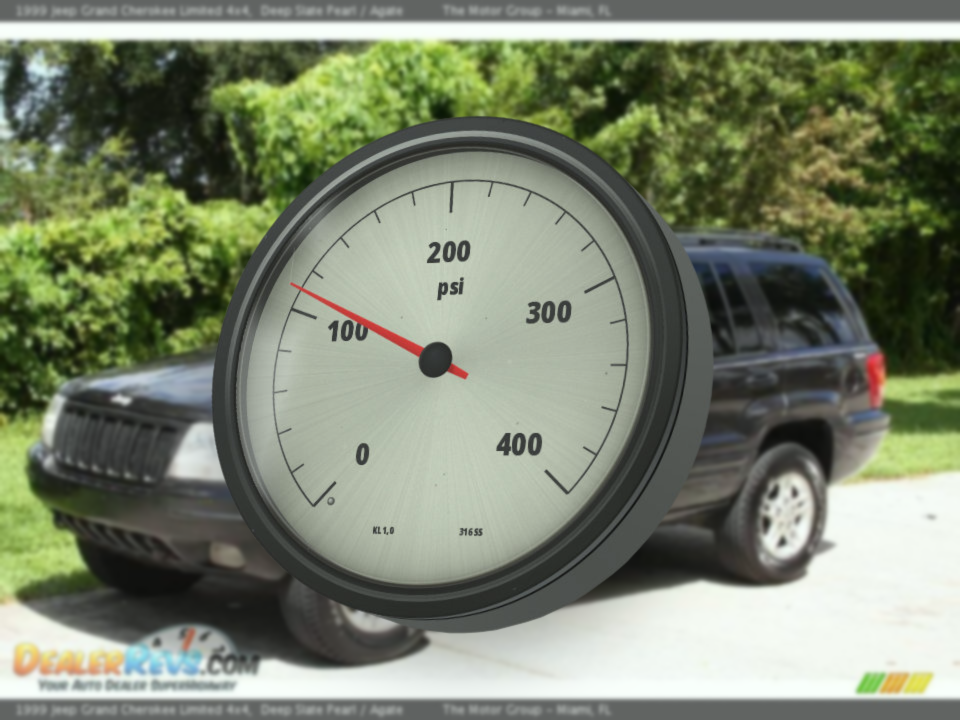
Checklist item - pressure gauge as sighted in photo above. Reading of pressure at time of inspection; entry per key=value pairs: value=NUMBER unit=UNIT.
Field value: value=110 unit=psi
